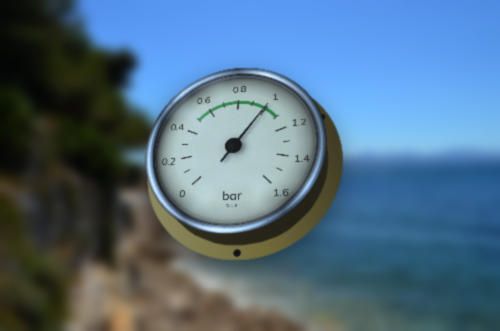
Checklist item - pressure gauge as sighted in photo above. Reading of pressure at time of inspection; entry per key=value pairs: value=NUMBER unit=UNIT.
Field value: value=1 unit=bar
